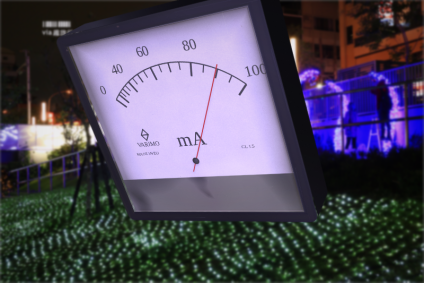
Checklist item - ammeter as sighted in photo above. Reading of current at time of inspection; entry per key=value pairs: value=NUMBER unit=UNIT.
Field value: value=90 unit=mA
